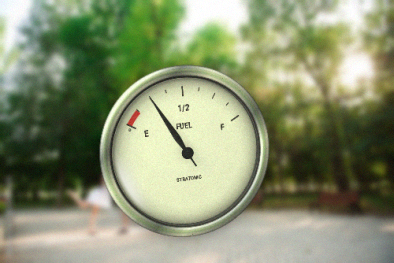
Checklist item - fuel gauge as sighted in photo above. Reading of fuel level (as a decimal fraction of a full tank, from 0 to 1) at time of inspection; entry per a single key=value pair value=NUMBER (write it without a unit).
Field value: value=0.25
